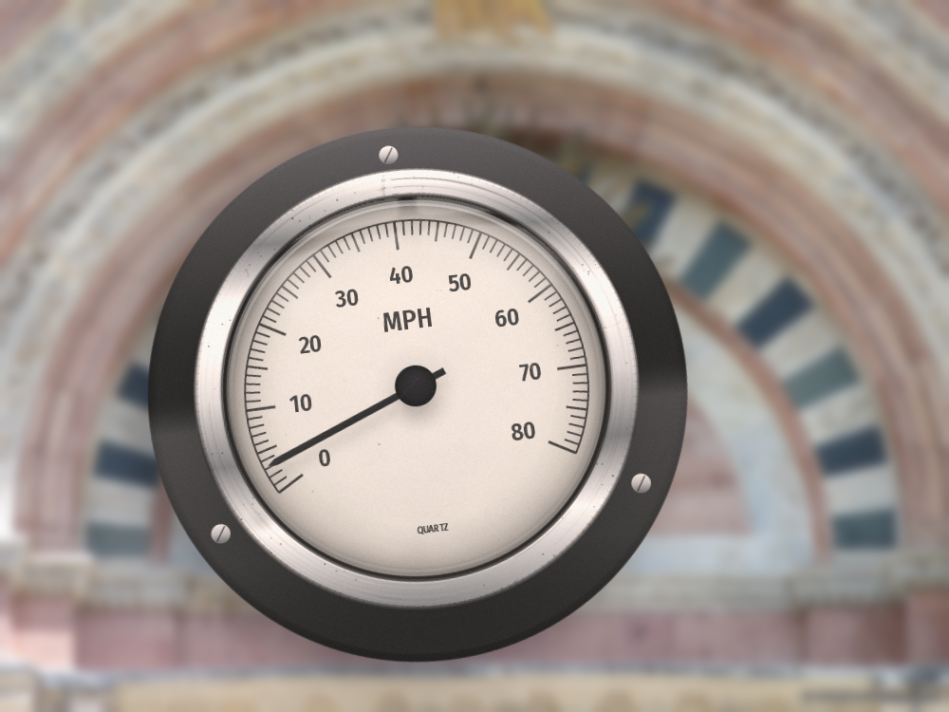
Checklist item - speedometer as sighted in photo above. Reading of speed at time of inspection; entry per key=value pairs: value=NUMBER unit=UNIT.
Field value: value=3 unit=mph
